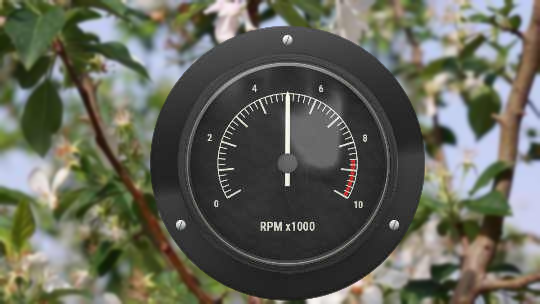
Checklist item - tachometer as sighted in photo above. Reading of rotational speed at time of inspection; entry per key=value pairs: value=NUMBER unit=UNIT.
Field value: value=5000 unit=rpm
